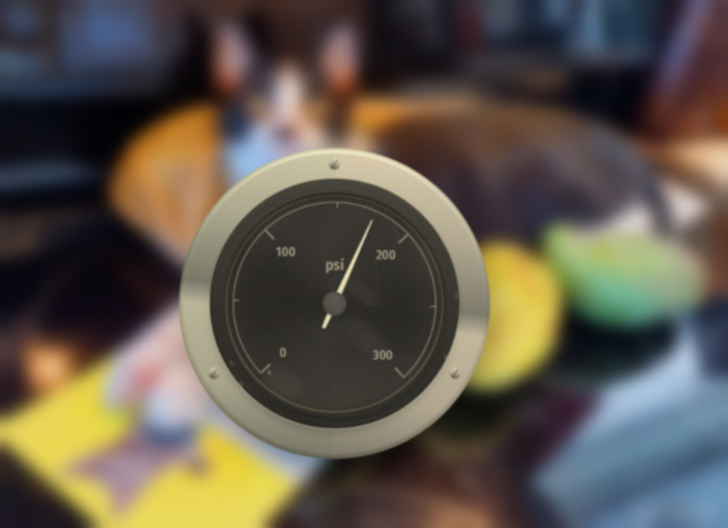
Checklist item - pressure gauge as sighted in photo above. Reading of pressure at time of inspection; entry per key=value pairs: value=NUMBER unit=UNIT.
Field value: value=175 unit=psi
